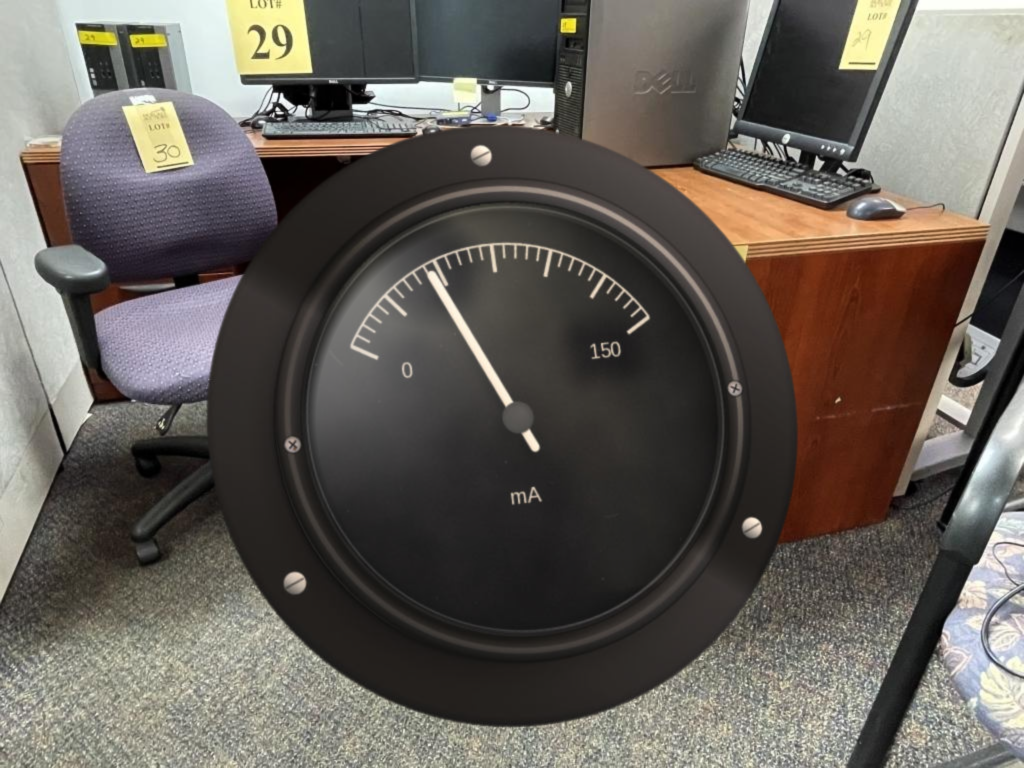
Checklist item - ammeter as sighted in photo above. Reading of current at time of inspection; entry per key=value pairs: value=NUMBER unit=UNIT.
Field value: value=45 unit=mA
